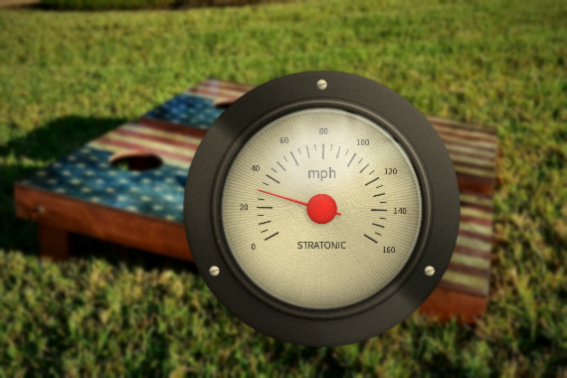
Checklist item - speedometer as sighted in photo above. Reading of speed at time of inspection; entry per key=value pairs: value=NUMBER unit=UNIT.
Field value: value=30 unit=mph
